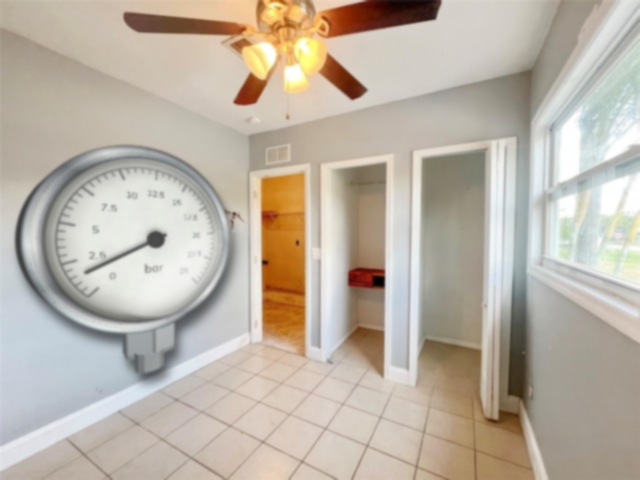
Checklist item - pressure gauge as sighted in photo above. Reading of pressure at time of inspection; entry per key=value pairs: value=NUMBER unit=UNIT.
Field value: value=1.5 unit=bar
